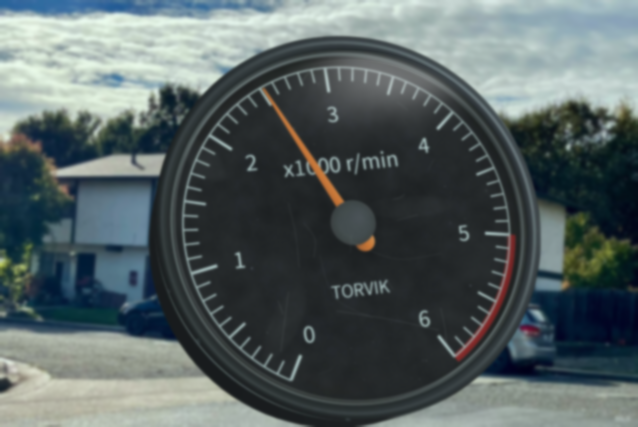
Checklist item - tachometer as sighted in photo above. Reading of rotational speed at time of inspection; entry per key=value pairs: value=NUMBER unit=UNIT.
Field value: value=2500 unit=rpm
